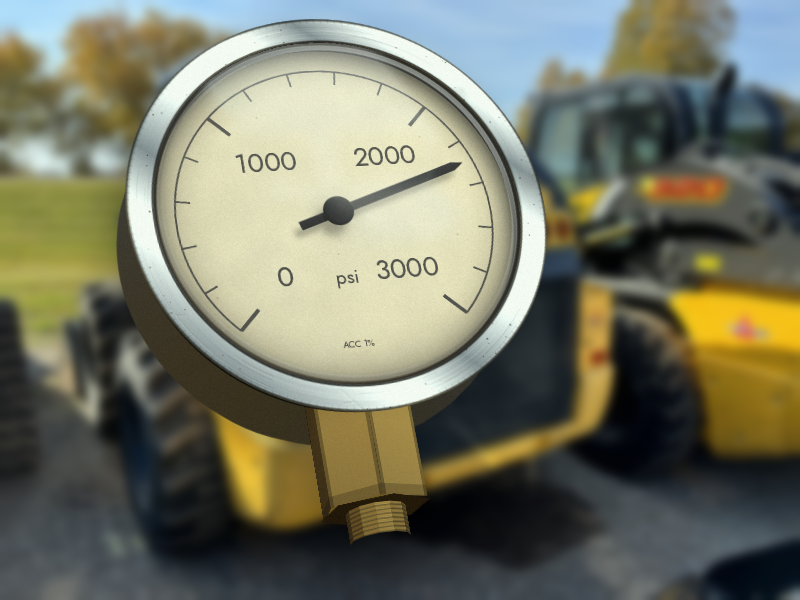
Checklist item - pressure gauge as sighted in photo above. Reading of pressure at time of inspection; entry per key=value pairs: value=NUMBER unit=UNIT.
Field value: value=2300 unit=psi
